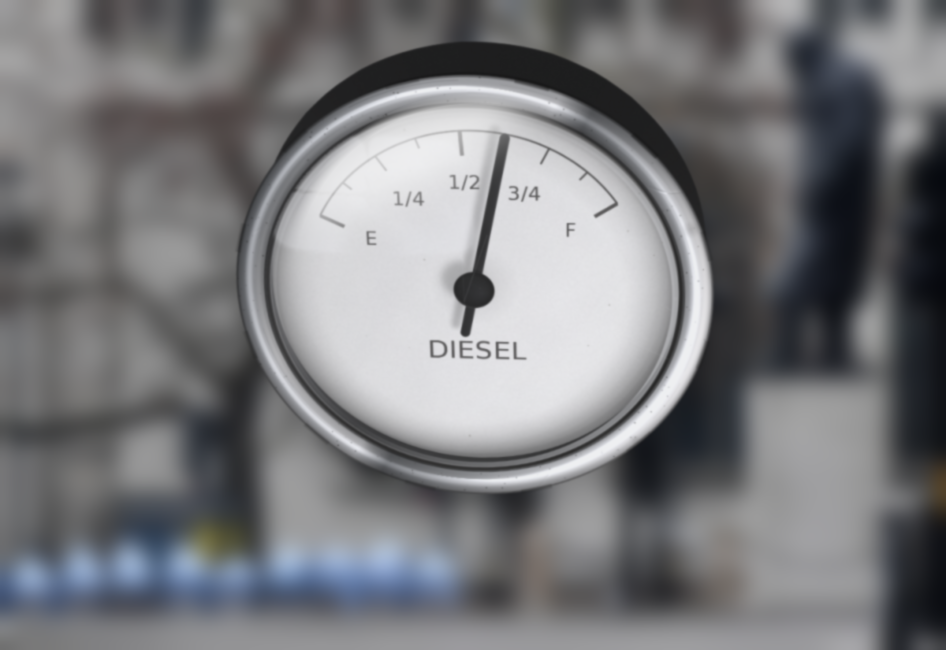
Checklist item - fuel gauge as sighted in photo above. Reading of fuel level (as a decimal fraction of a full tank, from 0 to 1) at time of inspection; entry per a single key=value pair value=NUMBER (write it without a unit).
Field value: value=0.625
